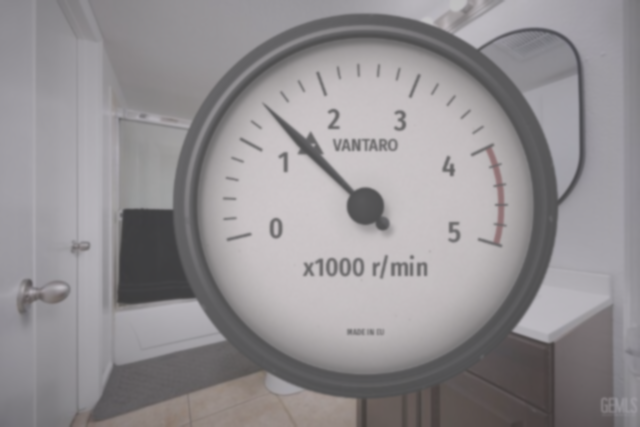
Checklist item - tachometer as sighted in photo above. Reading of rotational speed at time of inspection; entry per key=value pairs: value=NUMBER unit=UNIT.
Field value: value=1400 unit=rpm
